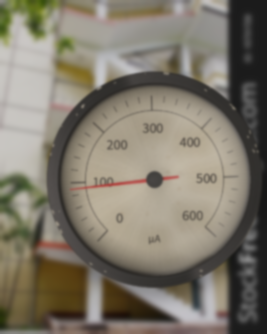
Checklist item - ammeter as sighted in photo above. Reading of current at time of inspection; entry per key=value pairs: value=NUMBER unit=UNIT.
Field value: value=90 unit=µA
